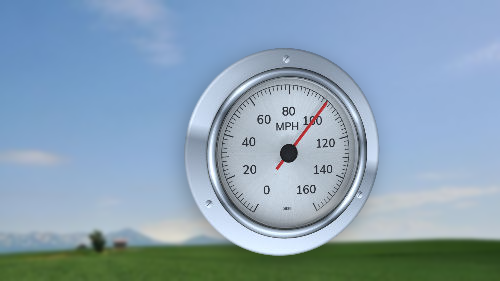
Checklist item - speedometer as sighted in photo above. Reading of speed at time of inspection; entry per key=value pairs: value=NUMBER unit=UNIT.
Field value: value=100 unit=mph
